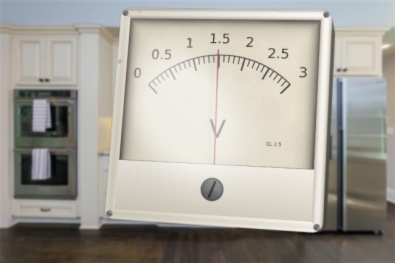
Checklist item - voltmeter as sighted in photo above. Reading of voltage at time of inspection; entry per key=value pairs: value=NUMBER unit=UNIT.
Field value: value=1.5 unit=V
